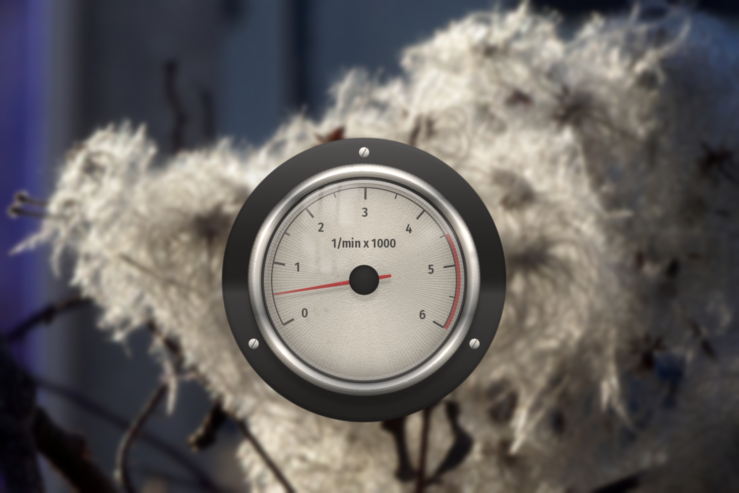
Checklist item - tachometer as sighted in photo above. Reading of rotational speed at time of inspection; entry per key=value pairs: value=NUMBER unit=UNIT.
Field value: value=500 unit=rpm
